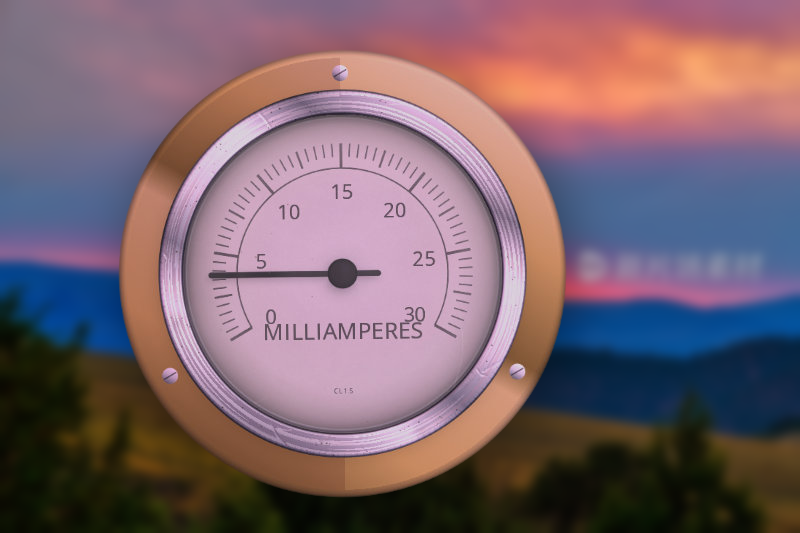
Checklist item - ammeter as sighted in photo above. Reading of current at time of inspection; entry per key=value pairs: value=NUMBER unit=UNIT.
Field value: value=3.75 unit=mA
